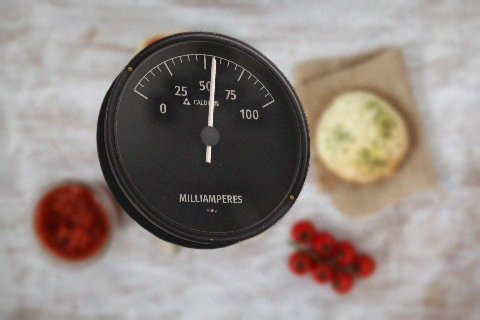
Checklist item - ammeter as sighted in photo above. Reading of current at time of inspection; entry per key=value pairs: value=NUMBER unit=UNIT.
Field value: value=55 unit=mA
